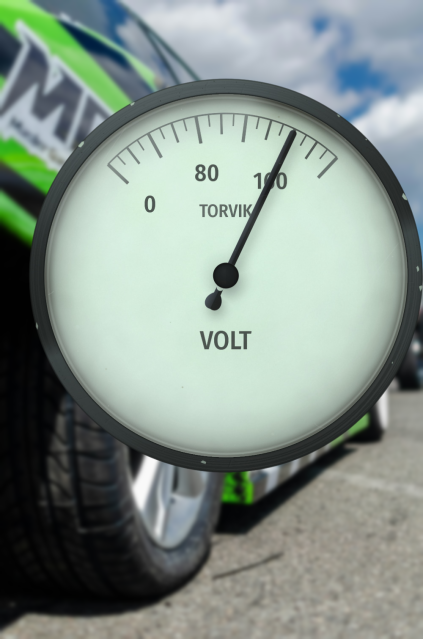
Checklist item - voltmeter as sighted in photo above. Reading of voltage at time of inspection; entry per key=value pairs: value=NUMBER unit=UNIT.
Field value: value=160 unit=V
